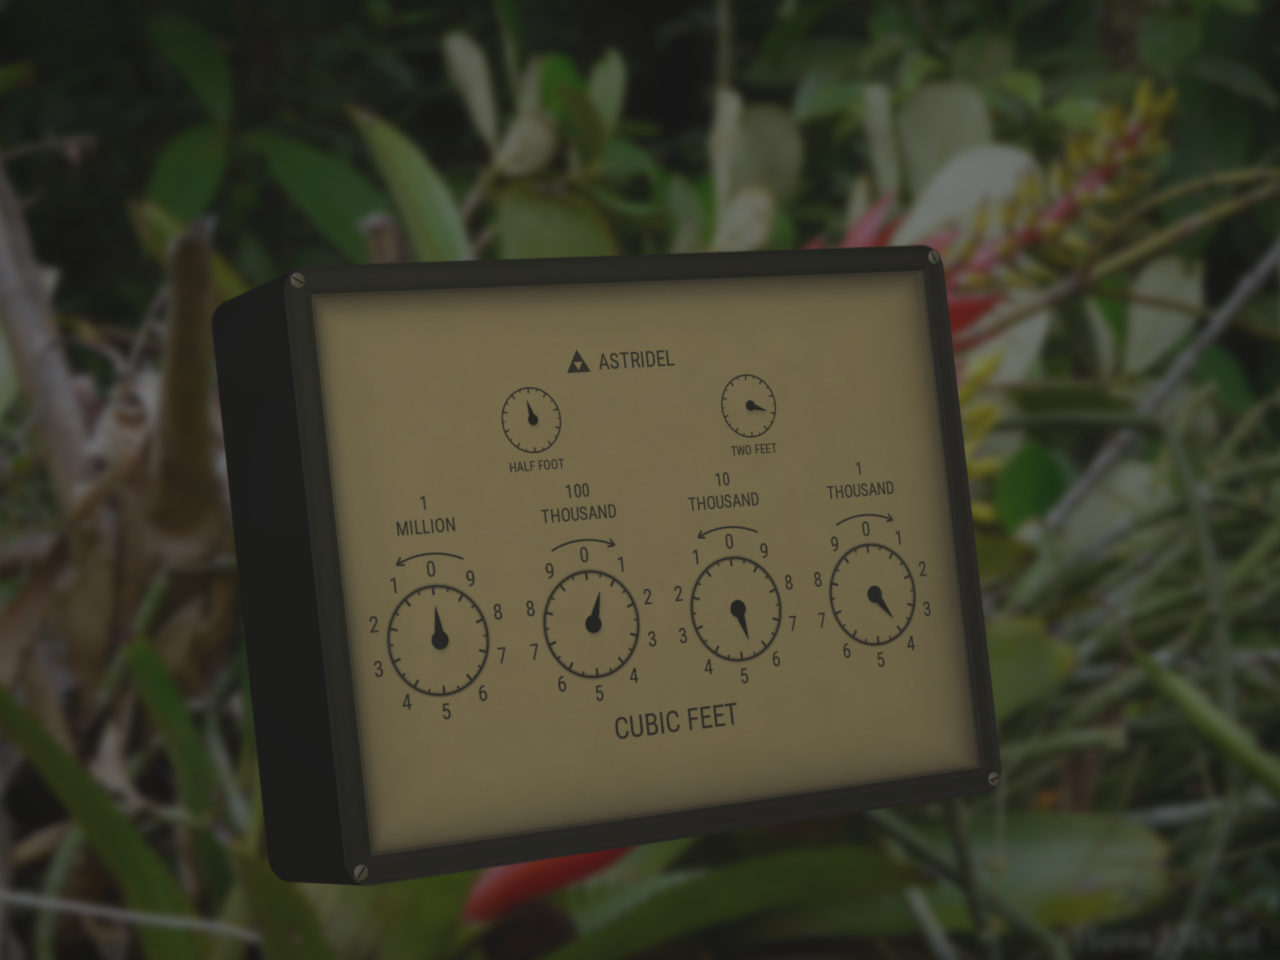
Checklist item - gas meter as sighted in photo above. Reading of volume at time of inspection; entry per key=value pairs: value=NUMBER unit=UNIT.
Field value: value=5400 unit=ft³
